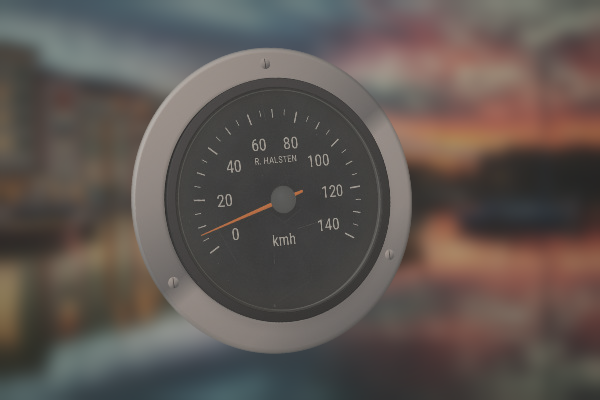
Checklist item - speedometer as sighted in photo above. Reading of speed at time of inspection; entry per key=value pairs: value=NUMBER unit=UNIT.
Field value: value=7.5 unit=km/h
